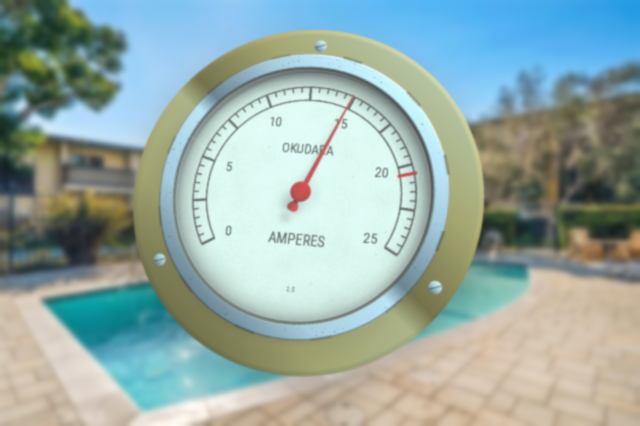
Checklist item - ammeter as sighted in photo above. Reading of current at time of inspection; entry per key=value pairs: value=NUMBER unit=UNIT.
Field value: value=15 unit=A
